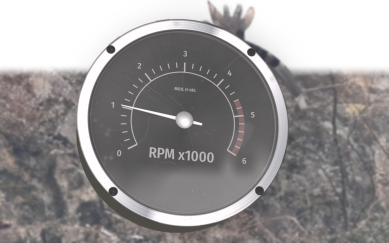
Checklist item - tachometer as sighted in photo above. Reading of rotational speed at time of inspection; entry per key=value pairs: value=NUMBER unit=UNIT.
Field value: value=1000 unit=rpm
